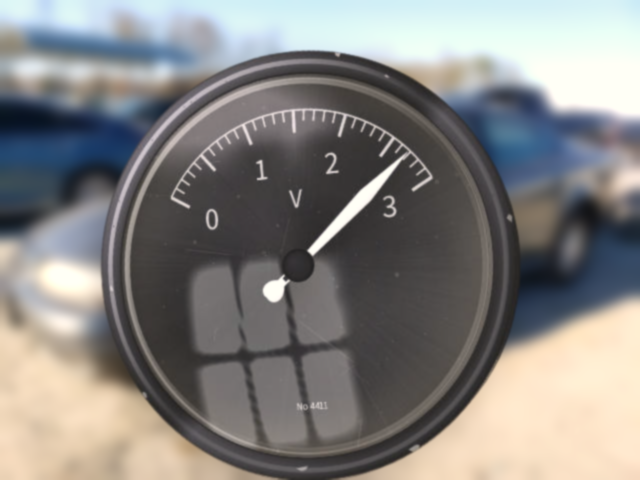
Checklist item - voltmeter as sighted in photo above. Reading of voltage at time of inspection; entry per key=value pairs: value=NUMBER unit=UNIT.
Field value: value=2.7 unit=V
